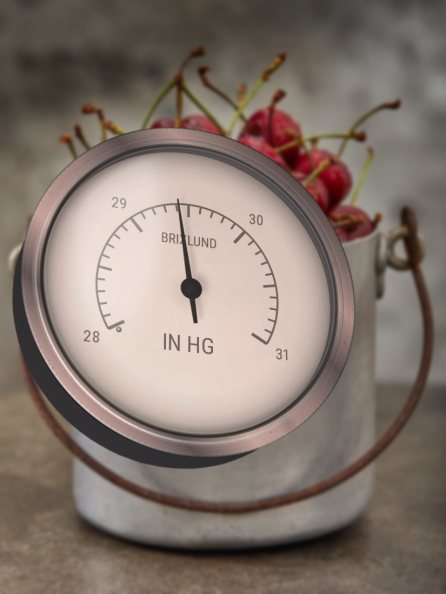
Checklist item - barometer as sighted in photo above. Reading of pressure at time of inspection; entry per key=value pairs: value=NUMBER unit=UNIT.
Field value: value=29.4 unit=inHg
